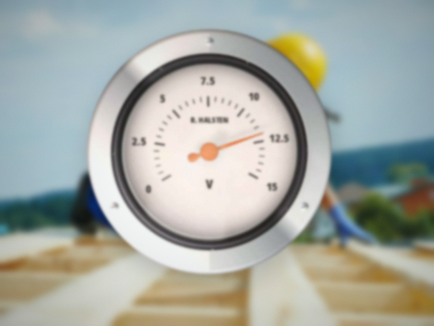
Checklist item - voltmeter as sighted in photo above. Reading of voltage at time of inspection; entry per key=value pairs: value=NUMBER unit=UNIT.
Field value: value=12 unit=V
